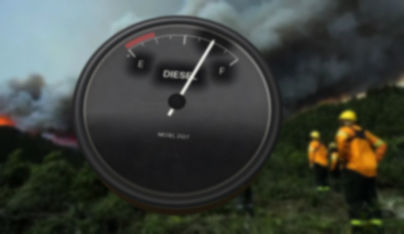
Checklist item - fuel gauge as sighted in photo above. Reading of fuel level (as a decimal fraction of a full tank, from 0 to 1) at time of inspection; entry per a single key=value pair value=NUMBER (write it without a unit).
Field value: value=0.75
